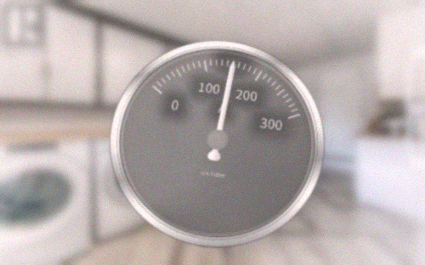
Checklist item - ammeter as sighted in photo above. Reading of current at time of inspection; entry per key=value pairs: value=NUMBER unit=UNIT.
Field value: value=150 unit=A
